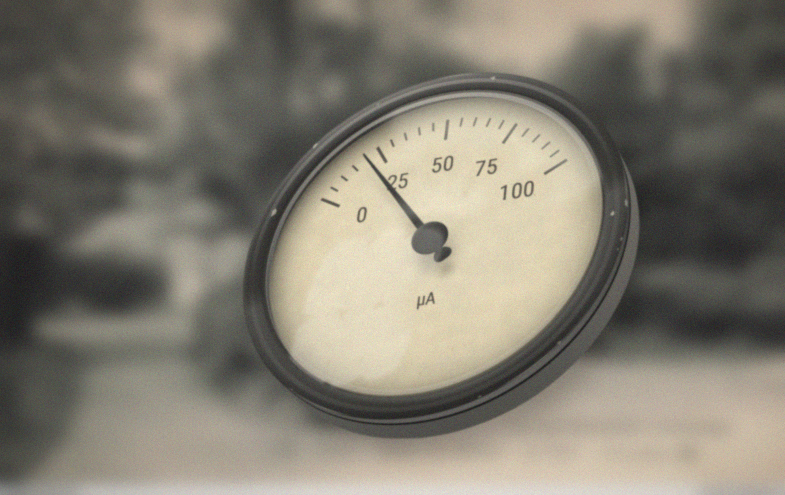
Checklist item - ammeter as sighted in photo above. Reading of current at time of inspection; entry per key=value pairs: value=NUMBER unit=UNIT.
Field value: value=20 unit=µA
